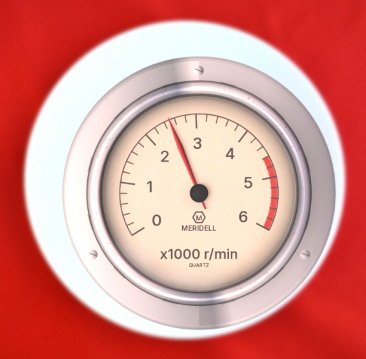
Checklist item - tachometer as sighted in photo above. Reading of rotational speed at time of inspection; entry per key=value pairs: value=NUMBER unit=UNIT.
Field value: value=2500 unit=rpm
